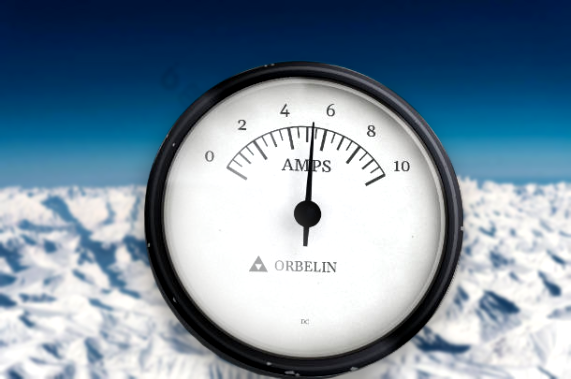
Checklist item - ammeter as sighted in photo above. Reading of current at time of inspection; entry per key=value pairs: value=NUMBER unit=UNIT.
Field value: value=5.25 unit=A
